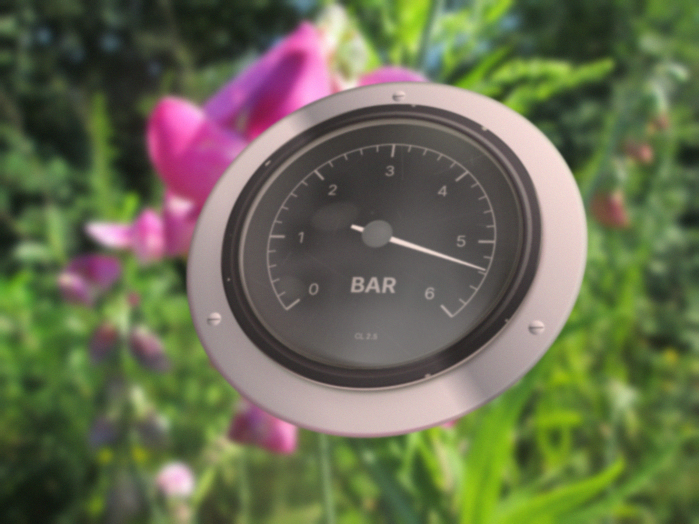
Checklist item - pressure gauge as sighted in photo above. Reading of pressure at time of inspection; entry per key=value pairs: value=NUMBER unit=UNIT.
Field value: value=5.4 unit=bar
